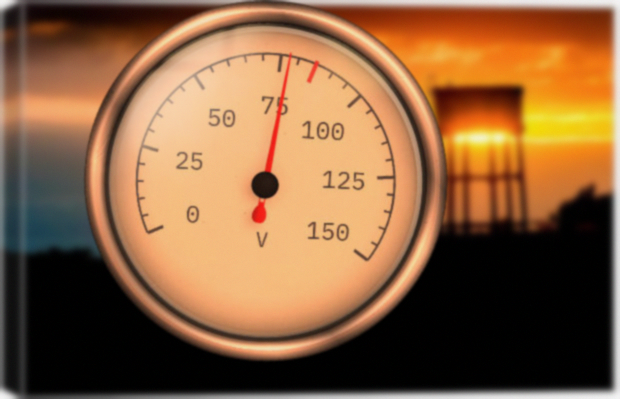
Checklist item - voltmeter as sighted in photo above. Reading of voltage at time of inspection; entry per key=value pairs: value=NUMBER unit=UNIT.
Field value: value=77.5 unit=V
